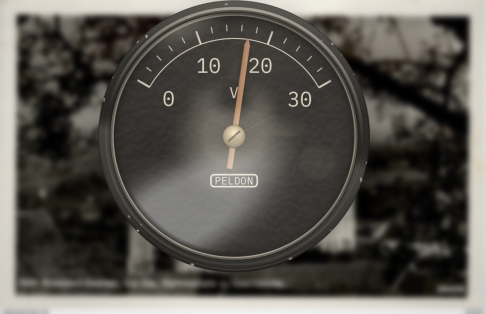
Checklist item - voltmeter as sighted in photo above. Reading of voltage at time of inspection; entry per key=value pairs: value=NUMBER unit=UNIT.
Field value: value=17 unit=V
